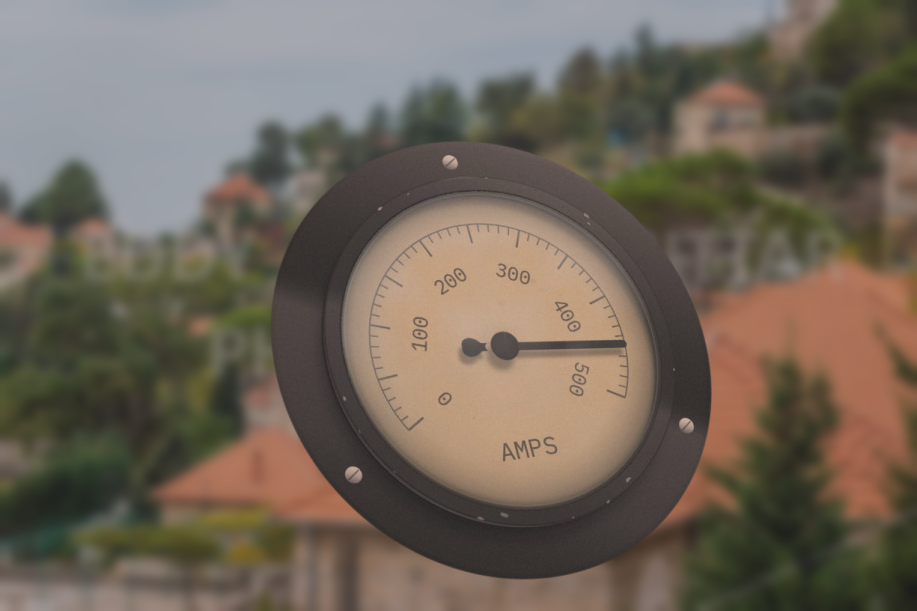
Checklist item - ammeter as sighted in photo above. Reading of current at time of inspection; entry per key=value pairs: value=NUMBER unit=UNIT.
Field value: value=450 unit=A
